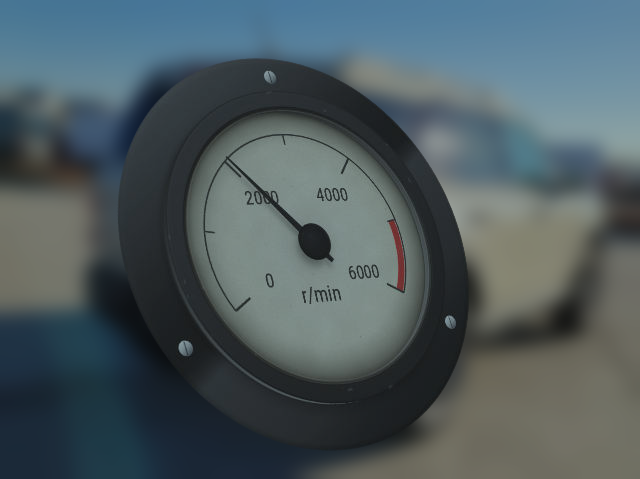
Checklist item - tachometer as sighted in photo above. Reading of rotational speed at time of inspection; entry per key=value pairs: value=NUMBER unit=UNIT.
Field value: value=2000 unit=rpm
